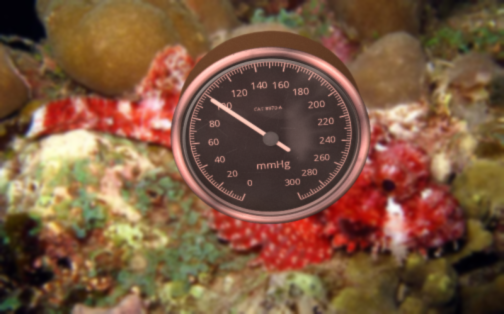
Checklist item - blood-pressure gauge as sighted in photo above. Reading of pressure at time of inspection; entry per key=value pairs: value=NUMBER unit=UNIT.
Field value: value=100 unit=mmHg
